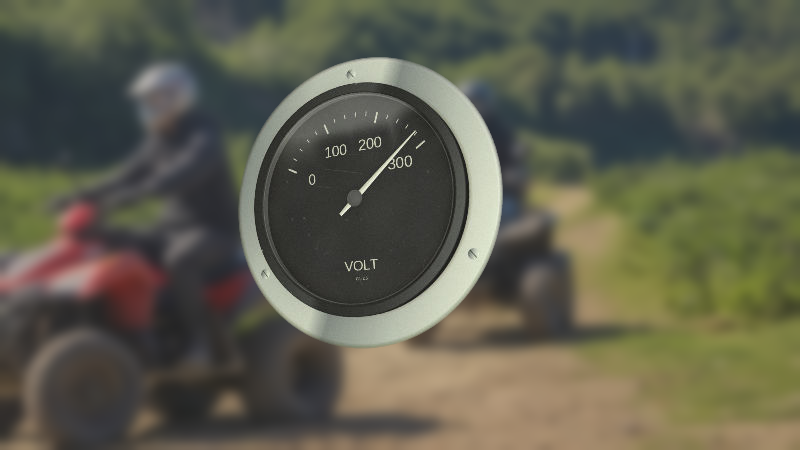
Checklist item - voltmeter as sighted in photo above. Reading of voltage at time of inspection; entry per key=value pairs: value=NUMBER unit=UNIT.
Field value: value=280 unit=V
